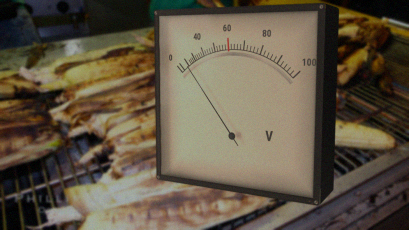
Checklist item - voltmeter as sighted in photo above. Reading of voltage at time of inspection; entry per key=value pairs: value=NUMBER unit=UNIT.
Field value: value=20 unit=V
